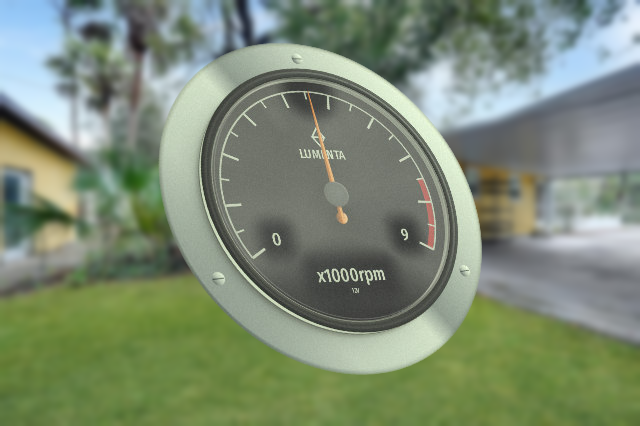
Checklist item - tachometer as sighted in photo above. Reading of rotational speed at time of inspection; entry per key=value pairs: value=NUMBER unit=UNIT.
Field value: value=4500 unit=rpm
